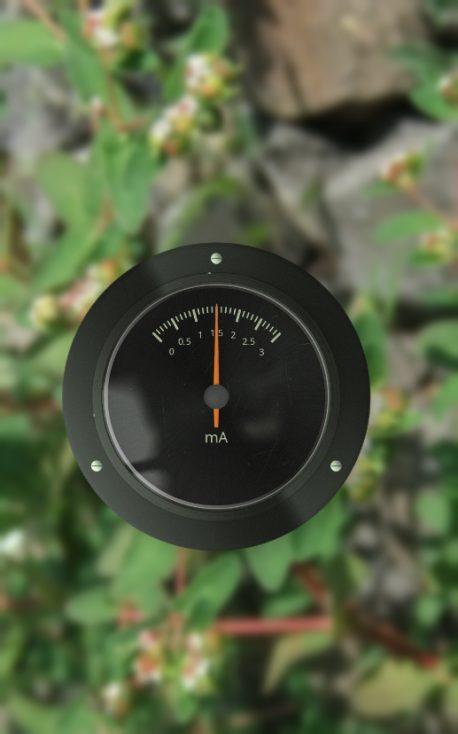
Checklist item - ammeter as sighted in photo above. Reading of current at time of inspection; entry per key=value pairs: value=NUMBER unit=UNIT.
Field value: value=1.5 unit=mA
